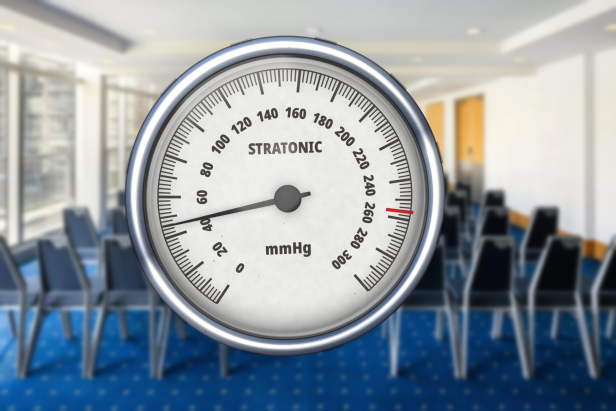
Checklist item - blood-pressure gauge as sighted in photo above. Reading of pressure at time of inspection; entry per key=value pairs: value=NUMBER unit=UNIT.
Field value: value=46 unit=mmHg
